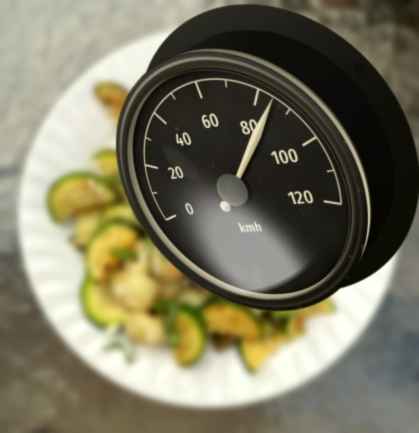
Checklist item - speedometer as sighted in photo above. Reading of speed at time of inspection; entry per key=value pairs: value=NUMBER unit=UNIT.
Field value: value=85 unit=km/h
